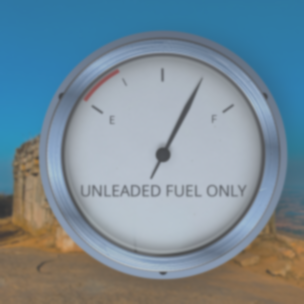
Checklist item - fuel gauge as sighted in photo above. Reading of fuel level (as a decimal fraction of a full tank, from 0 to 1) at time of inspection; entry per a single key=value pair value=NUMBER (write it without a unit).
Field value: value=0.75
